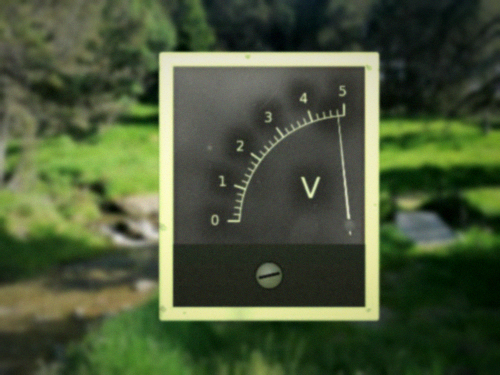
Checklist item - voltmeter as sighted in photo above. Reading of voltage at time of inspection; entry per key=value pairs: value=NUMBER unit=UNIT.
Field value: value=4.8 unit=V
